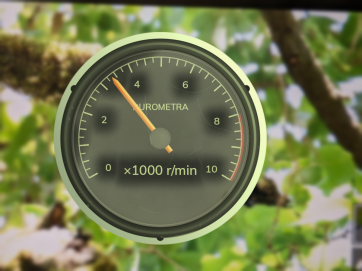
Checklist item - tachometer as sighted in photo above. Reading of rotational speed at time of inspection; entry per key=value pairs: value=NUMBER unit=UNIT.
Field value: value=3375 unit=rpm
